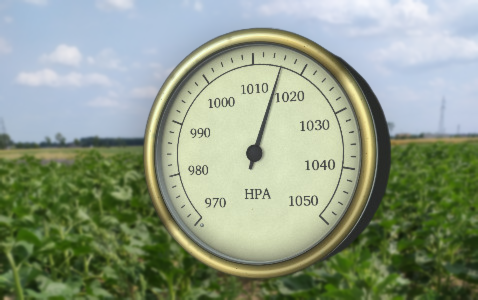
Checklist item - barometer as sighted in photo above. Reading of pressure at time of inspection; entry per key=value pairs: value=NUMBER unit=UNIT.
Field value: value=1016 unit=hPa
